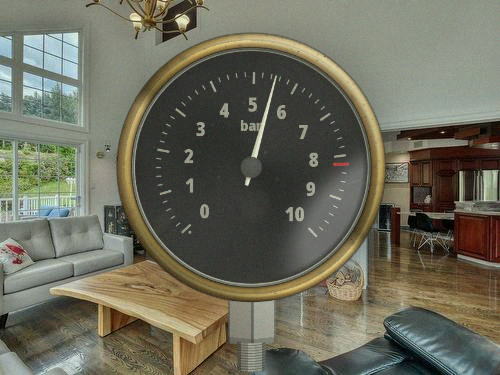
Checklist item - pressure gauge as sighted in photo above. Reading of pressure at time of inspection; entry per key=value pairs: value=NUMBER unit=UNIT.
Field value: value=5.5 unit=bar
